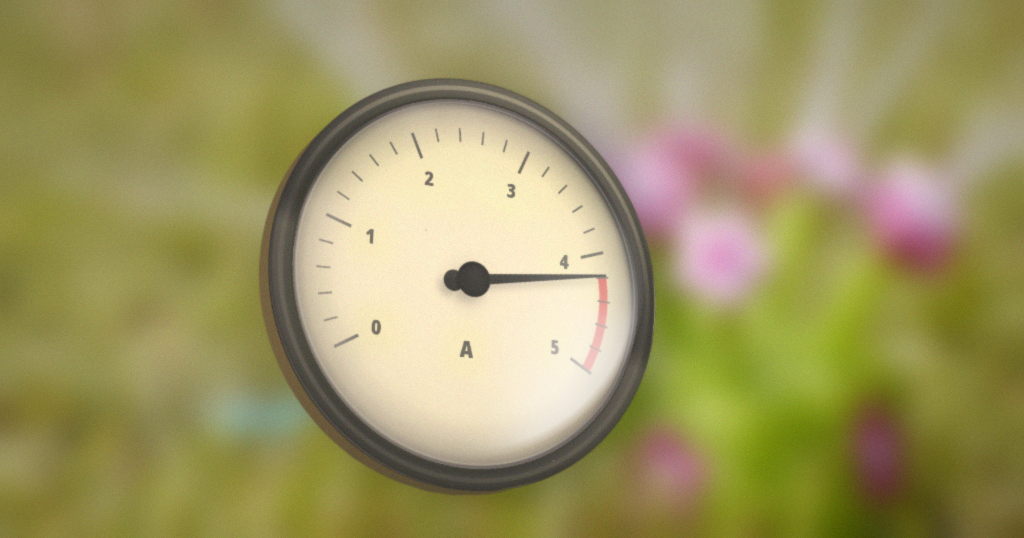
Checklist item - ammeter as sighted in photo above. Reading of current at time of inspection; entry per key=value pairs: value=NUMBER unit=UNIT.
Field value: value=4.2 unit=A
